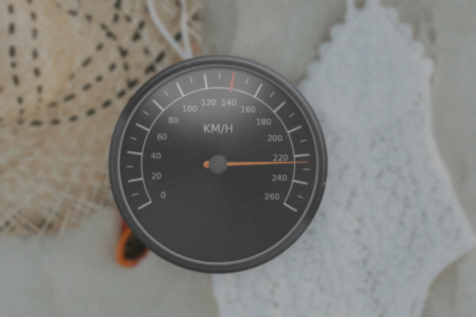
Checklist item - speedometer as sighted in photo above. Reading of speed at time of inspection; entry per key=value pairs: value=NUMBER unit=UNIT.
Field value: value=225 unit=km/h
